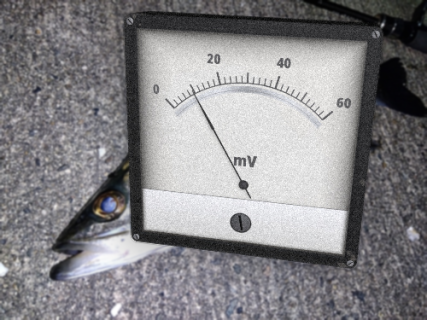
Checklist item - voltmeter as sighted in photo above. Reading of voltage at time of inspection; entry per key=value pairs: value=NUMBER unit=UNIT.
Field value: value=10 unit=mV
